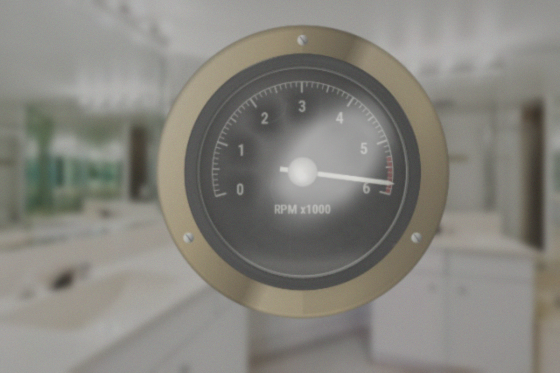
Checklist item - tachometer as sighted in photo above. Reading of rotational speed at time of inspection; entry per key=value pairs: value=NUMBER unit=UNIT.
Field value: value=5800 unit=rpm
